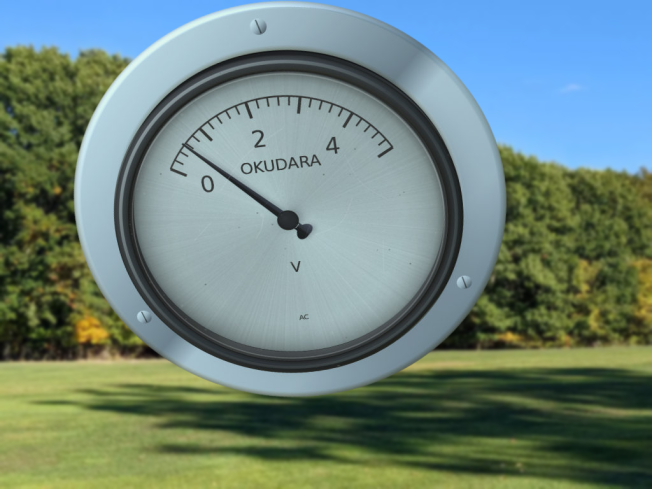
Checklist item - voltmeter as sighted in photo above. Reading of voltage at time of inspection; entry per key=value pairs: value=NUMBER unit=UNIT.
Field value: value=0.6 unit=V
